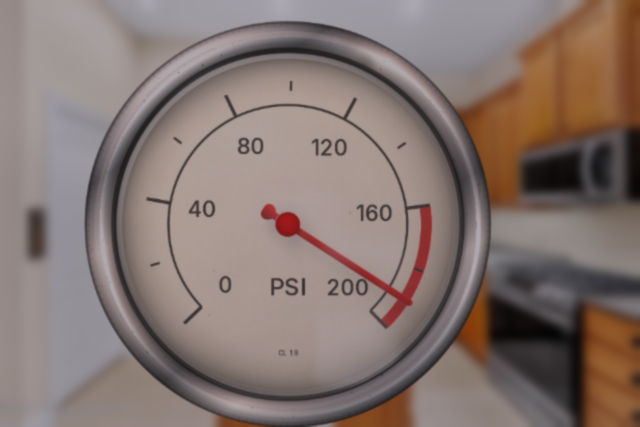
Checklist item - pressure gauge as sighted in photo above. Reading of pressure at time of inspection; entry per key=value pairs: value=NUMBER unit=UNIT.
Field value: value=190 unit=psi
